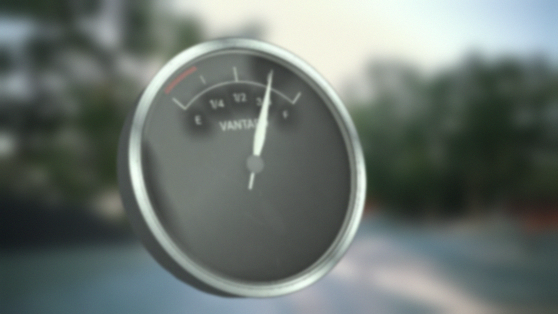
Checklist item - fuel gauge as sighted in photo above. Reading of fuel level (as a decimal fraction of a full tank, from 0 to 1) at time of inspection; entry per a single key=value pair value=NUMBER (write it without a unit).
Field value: value=0.75
